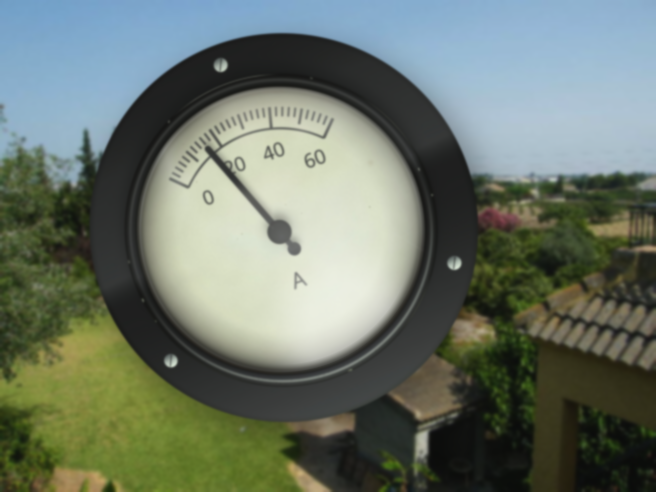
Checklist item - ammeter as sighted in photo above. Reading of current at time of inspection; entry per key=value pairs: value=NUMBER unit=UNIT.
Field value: value=16 unit=A
